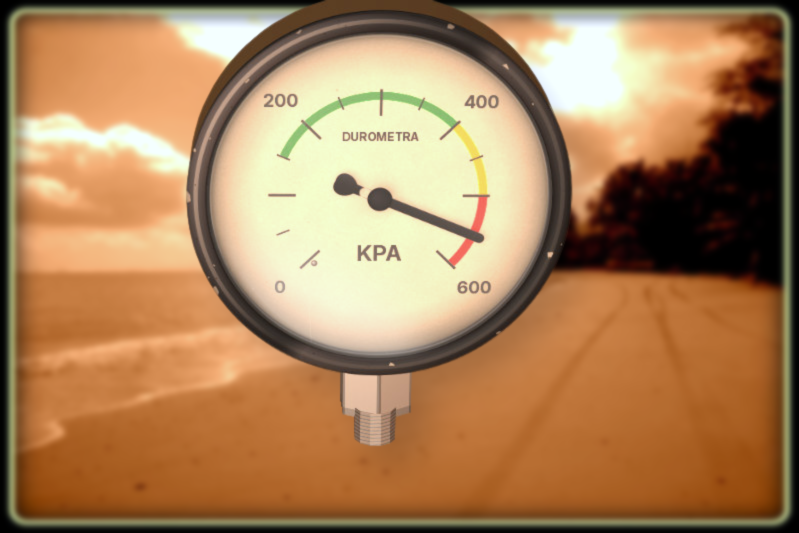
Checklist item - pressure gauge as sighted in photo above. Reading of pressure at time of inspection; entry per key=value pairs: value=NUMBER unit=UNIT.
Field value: value=550 unit=kPa
